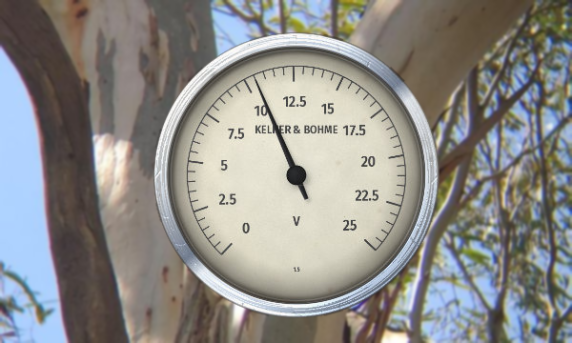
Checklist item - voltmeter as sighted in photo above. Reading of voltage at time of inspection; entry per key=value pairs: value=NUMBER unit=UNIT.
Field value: value=10.5 unit=V
